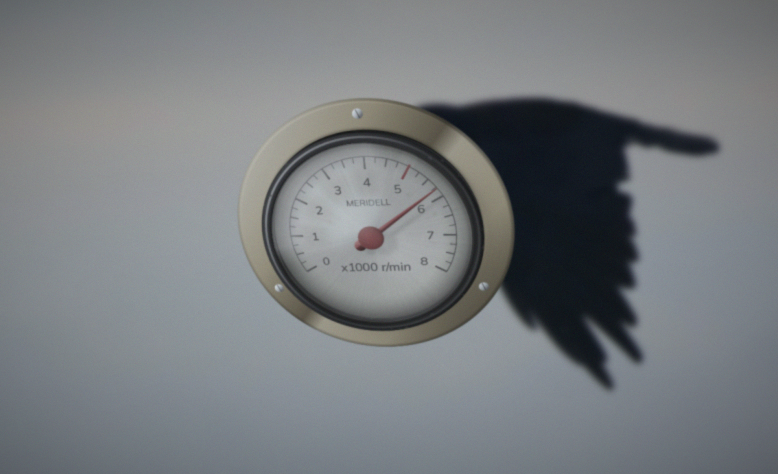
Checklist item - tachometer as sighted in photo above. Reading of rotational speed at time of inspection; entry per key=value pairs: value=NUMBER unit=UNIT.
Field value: value=5750 unit=rpm
